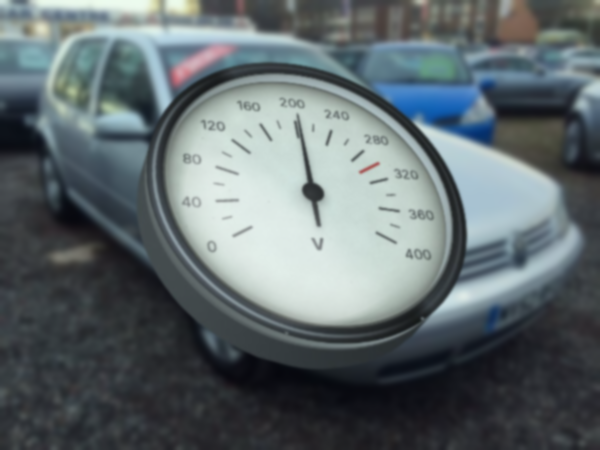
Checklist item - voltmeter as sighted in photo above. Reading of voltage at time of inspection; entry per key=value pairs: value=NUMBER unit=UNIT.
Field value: value=200 unit=V
